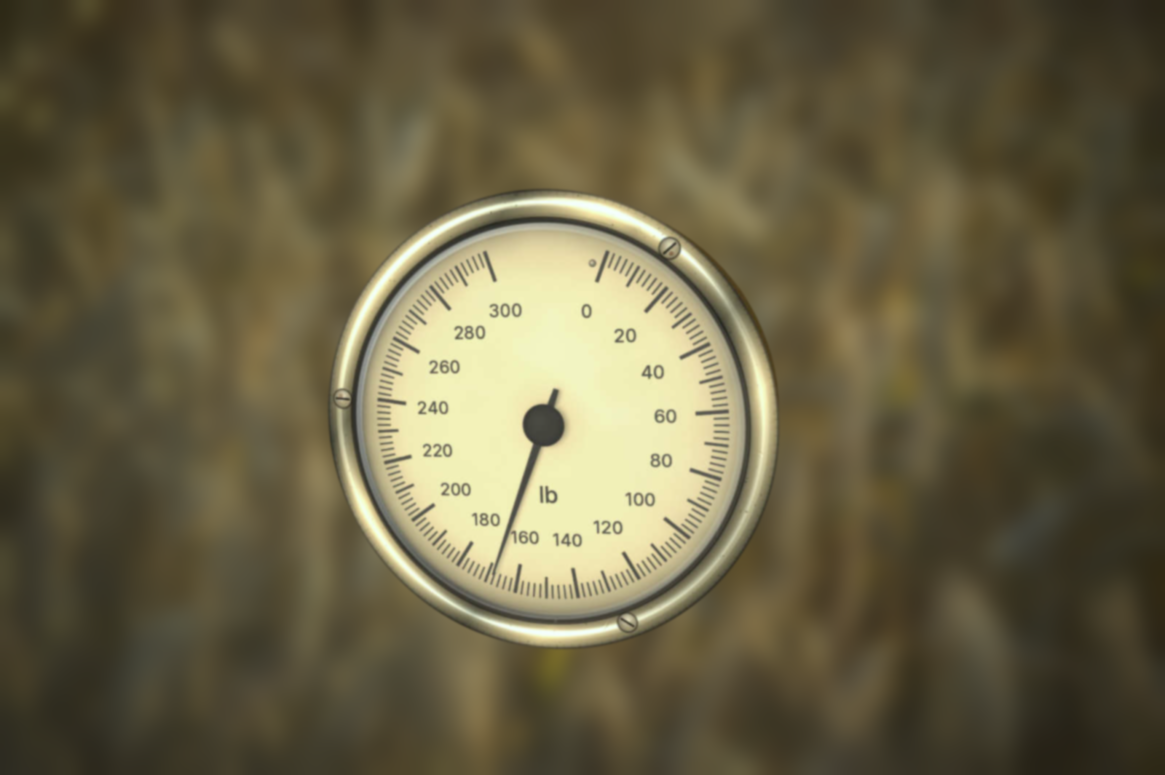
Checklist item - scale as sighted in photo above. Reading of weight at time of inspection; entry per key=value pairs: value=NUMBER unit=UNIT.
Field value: value=168 unit=lb
